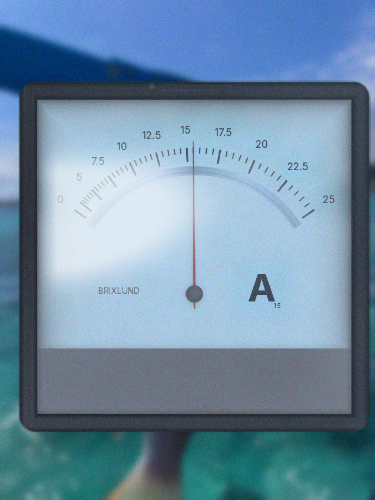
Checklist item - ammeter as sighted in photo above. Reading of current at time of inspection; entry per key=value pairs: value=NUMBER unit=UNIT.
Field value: value=15.5 unit=A
